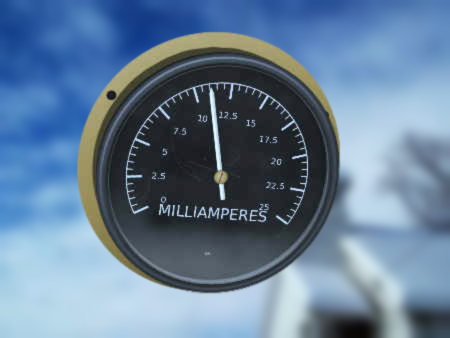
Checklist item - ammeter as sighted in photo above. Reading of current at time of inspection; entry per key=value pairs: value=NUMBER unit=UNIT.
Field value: value=11 unit=mA
